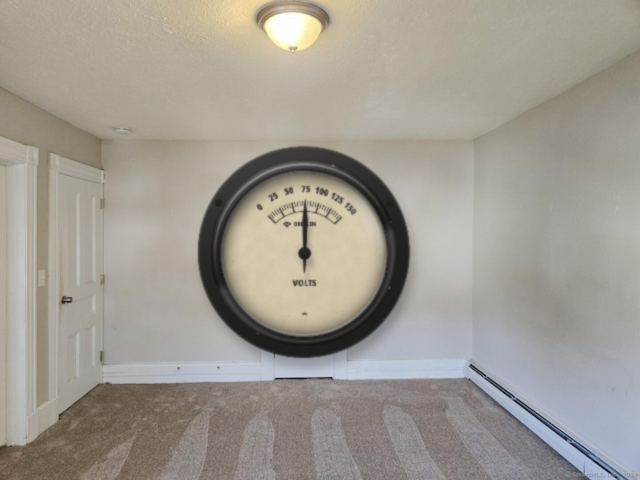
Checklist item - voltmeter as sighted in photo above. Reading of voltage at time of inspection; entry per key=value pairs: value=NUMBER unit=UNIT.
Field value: value=75 unit=V
